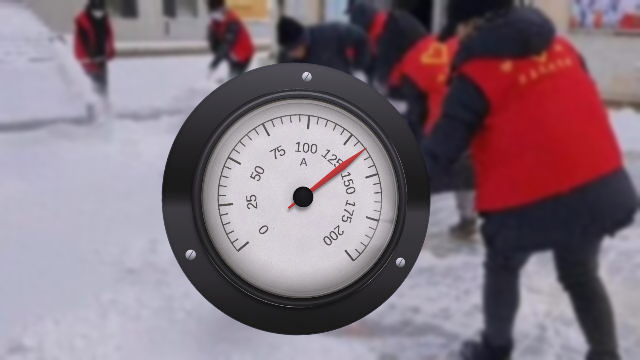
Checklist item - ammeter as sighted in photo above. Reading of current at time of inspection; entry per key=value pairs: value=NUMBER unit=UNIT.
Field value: value=135 unit=A
